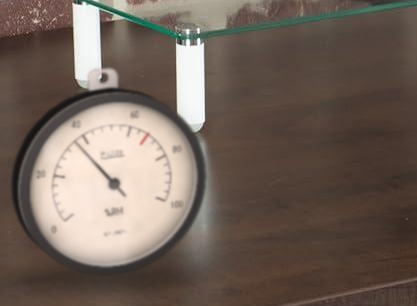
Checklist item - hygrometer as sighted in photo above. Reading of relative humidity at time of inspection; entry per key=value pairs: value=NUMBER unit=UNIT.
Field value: value=36 unit=%
